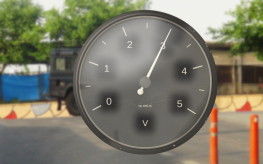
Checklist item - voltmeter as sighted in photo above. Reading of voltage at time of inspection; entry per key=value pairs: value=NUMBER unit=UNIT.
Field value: value=3 unit=V
